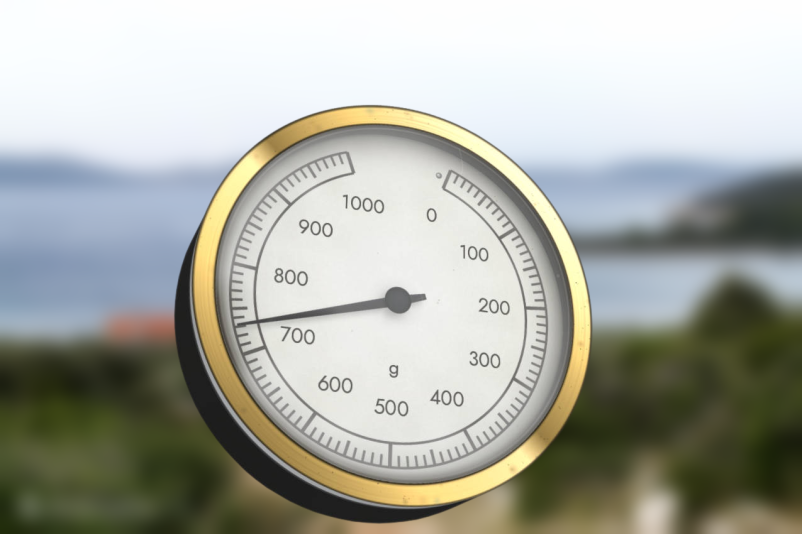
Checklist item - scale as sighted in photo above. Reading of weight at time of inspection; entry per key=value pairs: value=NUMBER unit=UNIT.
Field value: value=730 unit=g
